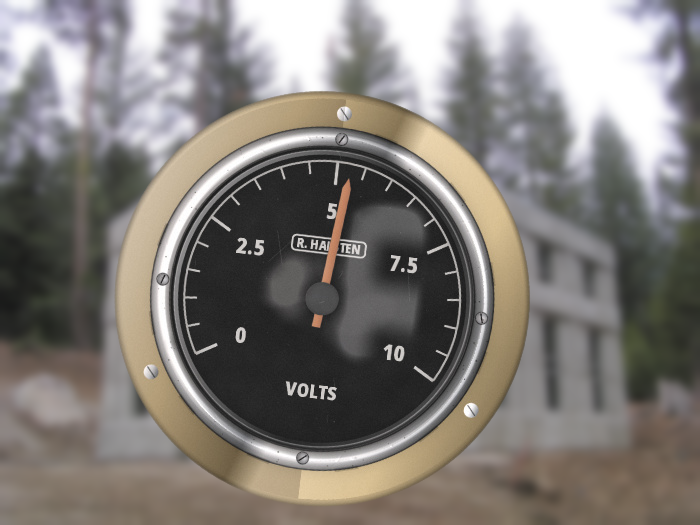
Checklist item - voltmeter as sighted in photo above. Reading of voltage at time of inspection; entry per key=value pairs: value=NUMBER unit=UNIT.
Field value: value=5.25 unit=V
